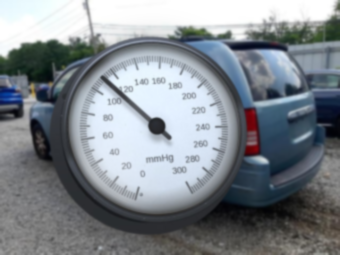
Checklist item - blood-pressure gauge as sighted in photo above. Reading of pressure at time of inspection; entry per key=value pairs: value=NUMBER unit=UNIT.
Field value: value=110 unit=mmHg
